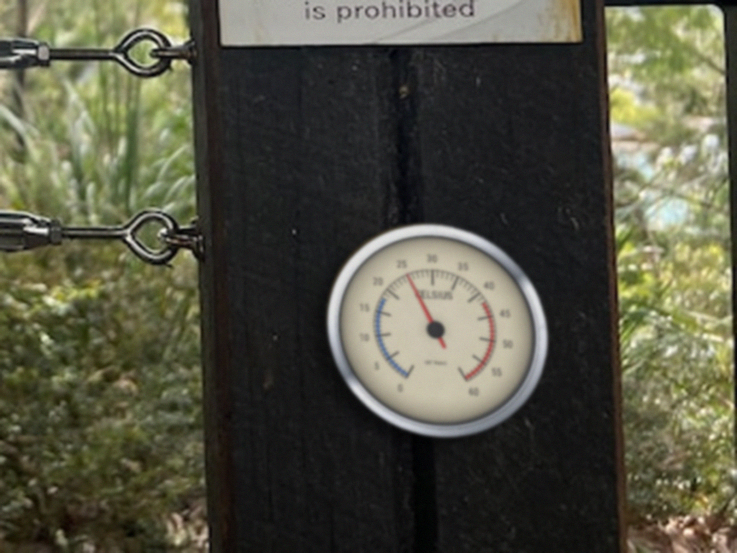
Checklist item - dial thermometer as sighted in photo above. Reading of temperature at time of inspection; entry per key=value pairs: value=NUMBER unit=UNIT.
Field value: value=25 unit=°C
